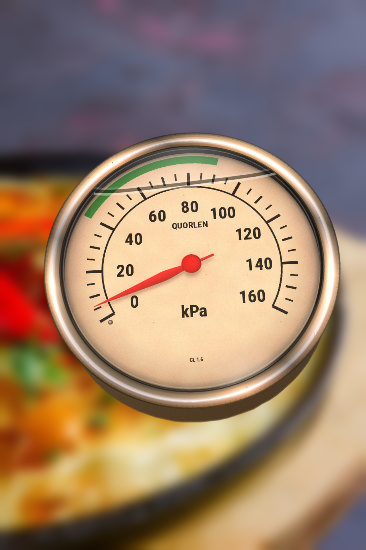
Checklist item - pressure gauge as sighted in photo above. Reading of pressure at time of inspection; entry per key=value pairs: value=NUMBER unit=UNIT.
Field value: value=5 unit=kPa
